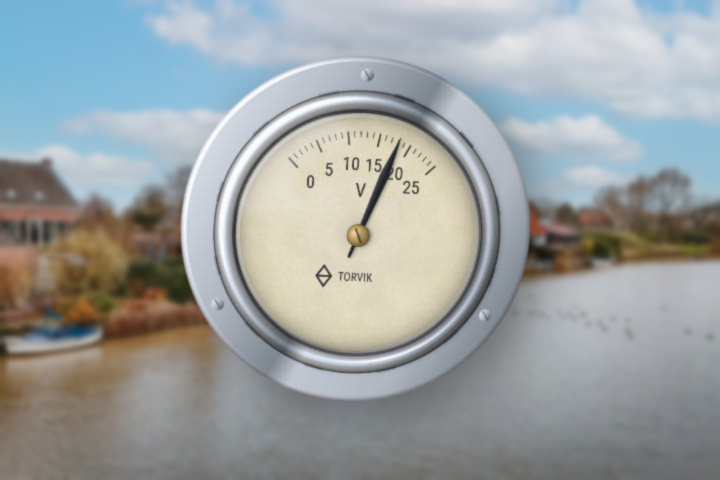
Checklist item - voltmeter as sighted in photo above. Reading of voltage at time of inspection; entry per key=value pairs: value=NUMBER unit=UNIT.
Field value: value=18 unit=V
